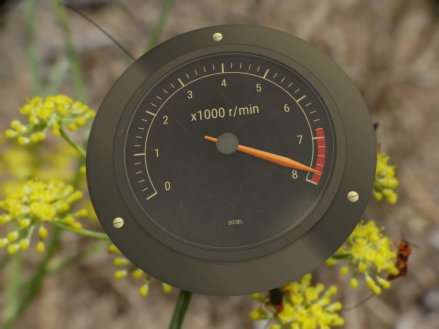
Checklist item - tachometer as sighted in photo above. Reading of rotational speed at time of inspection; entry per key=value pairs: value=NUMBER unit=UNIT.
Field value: value=7800 unit=rpm
